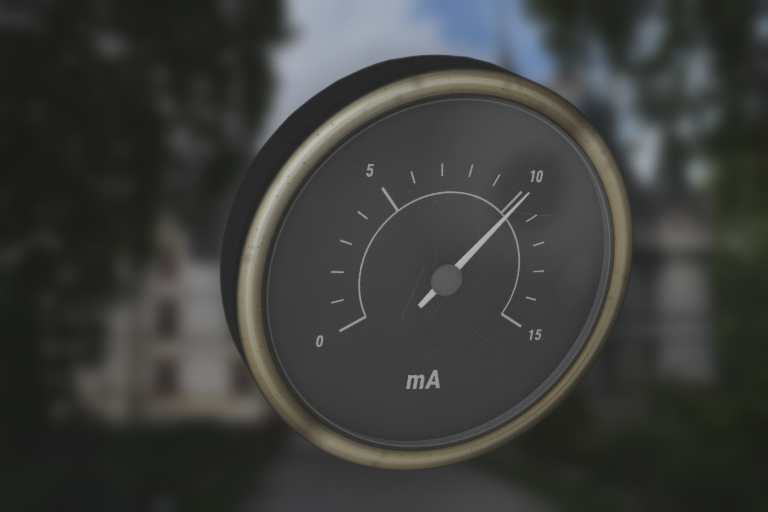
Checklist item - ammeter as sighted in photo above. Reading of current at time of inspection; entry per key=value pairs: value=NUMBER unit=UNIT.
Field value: value=10 unit=mA
